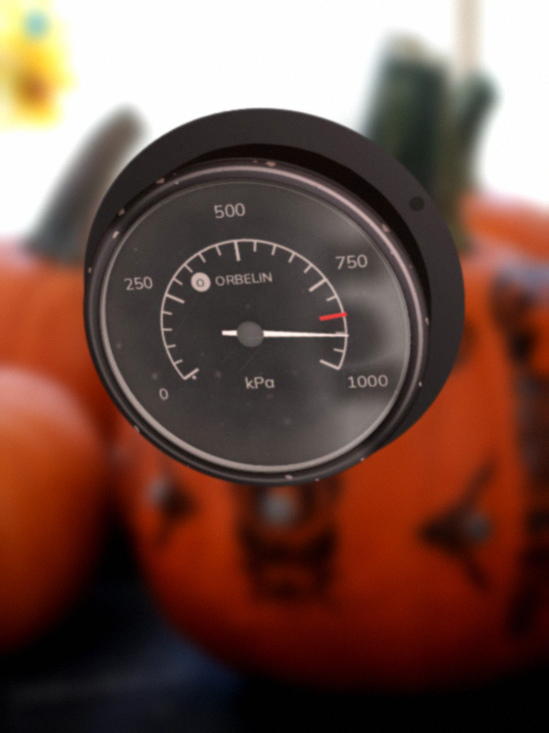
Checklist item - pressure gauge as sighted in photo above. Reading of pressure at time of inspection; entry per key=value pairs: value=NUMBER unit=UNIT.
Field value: value=900 unit=kPa
